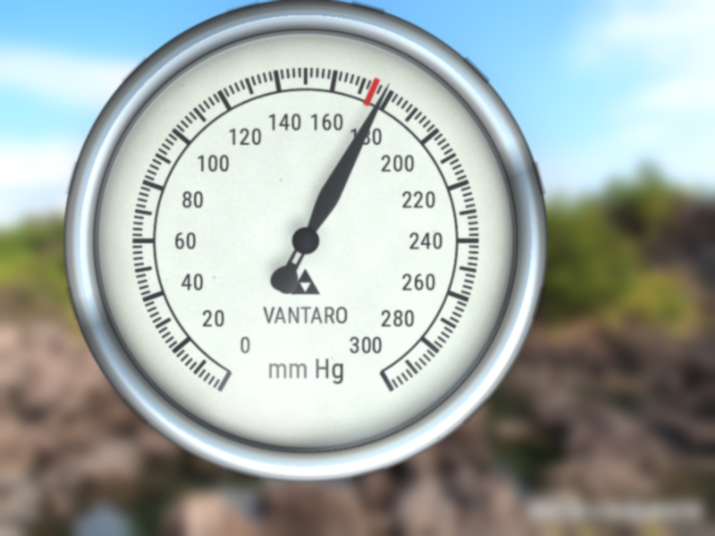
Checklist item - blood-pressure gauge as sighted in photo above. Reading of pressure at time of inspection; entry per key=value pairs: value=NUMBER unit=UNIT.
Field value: value=178 unit=mmHg
